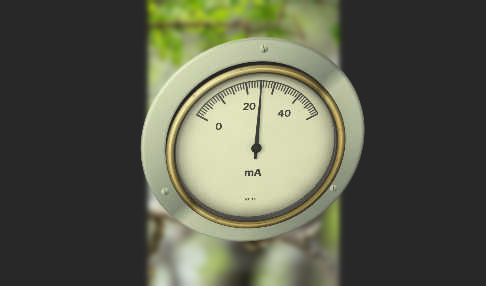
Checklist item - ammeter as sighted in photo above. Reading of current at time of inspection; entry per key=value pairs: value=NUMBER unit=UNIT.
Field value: value=25 unit=mA
